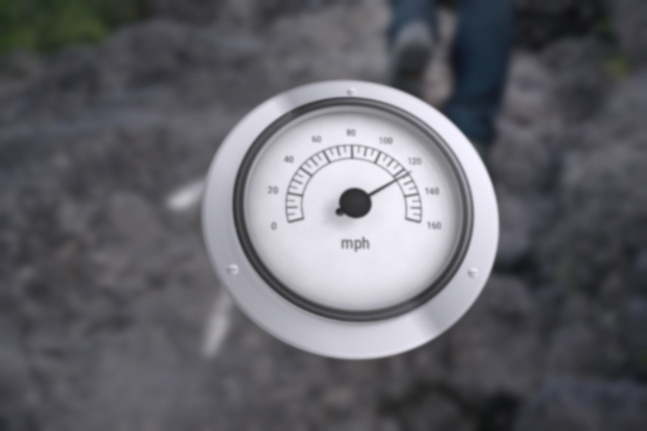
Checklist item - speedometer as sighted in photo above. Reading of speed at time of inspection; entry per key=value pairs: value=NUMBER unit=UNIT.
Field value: value=125 unit=mph
